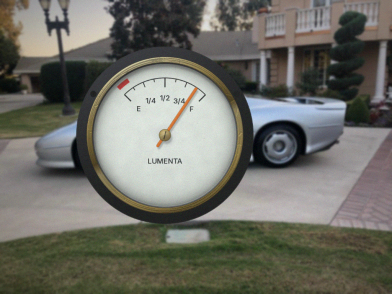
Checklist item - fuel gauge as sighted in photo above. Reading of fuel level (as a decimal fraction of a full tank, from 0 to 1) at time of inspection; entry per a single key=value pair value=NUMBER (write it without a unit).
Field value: value=0.875
